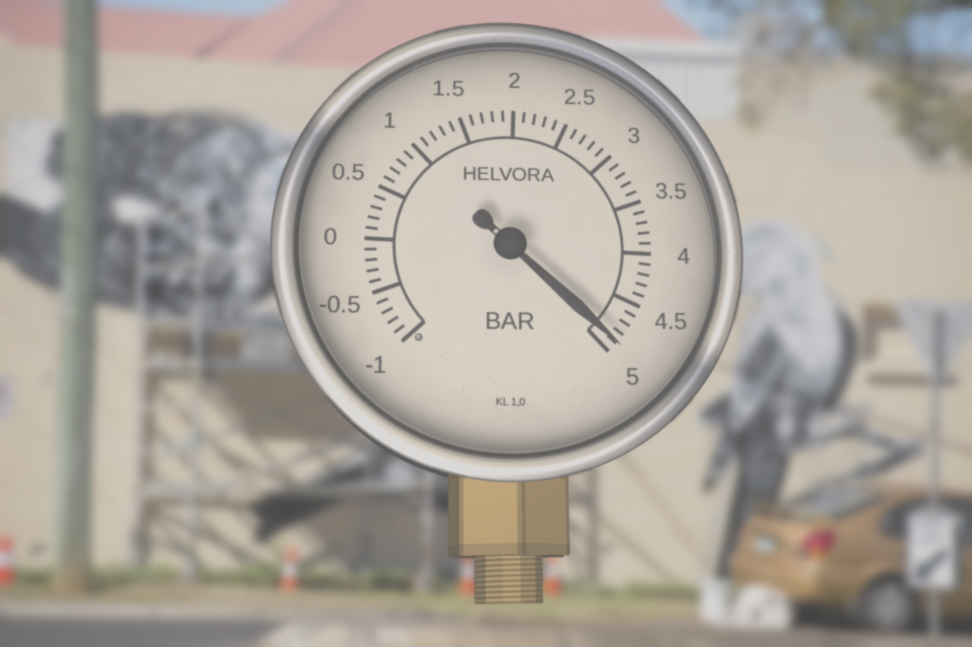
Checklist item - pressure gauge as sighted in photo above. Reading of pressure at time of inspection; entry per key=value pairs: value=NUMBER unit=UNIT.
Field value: value=4.9 unit=bar
